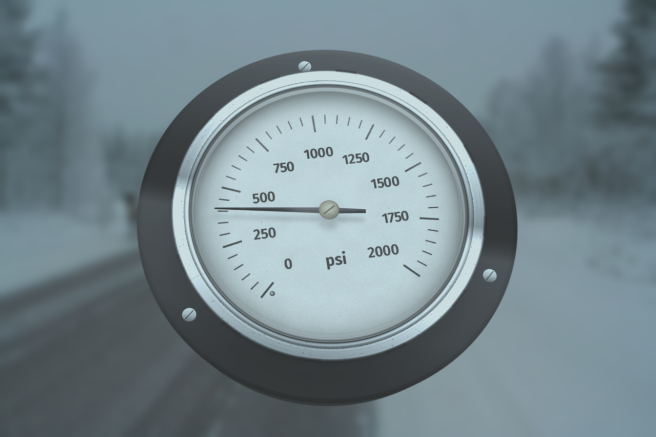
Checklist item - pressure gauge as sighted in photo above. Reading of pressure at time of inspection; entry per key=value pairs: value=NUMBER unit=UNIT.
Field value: value=400 unit=psi
